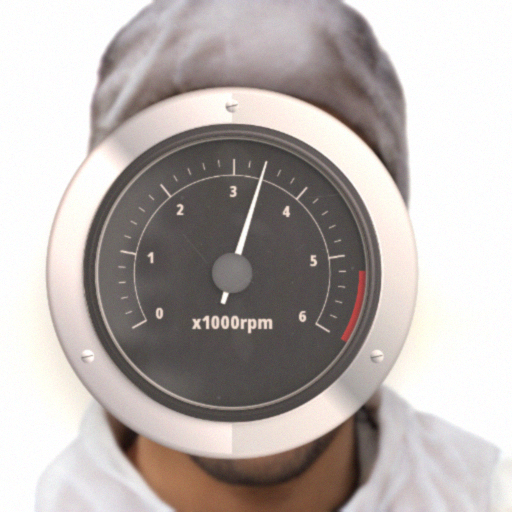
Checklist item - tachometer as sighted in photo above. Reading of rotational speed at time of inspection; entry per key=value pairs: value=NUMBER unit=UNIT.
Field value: value=3400 unit=rpm
